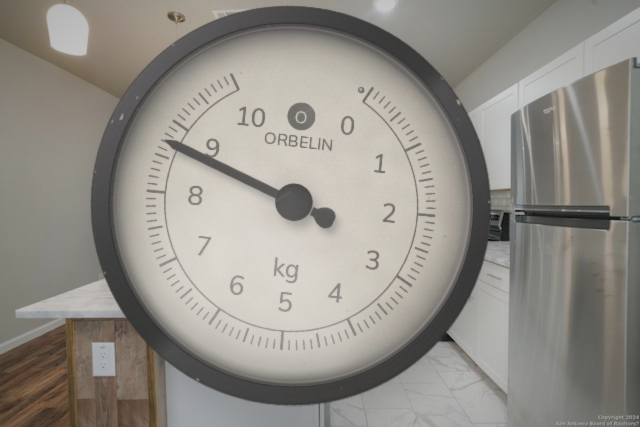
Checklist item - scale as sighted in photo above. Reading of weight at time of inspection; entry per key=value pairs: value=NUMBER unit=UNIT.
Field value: value=8.7 unit=kg
